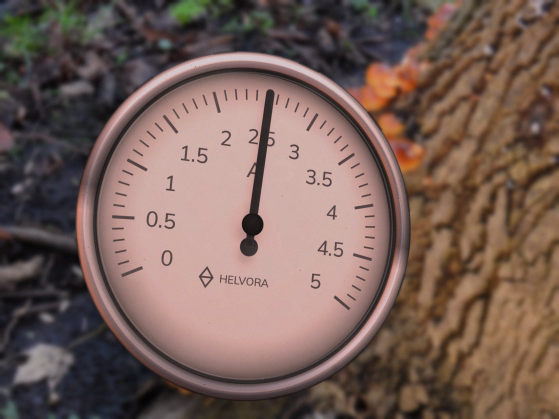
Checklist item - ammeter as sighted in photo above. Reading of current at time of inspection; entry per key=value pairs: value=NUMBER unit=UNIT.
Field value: value=2.5 unit=A
